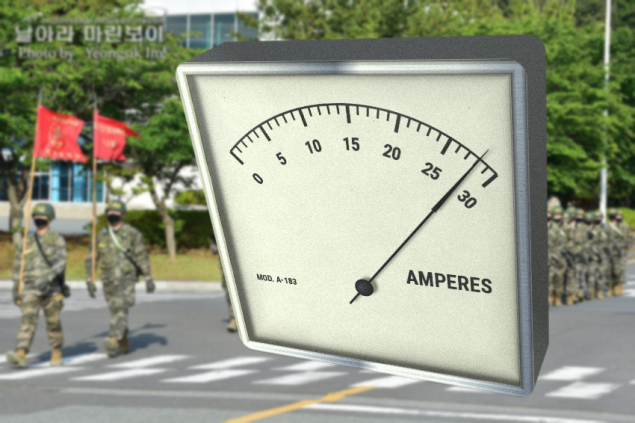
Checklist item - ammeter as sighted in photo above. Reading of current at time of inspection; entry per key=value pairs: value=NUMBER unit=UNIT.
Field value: value=28 unit=A
